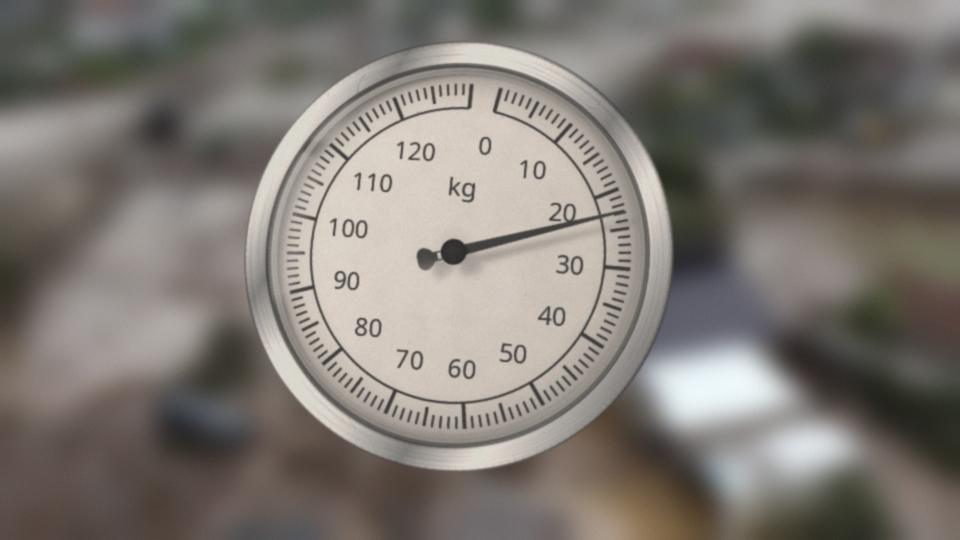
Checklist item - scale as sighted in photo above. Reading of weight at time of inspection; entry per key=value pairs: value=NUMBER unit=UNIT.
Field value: value=23 unit=kg
